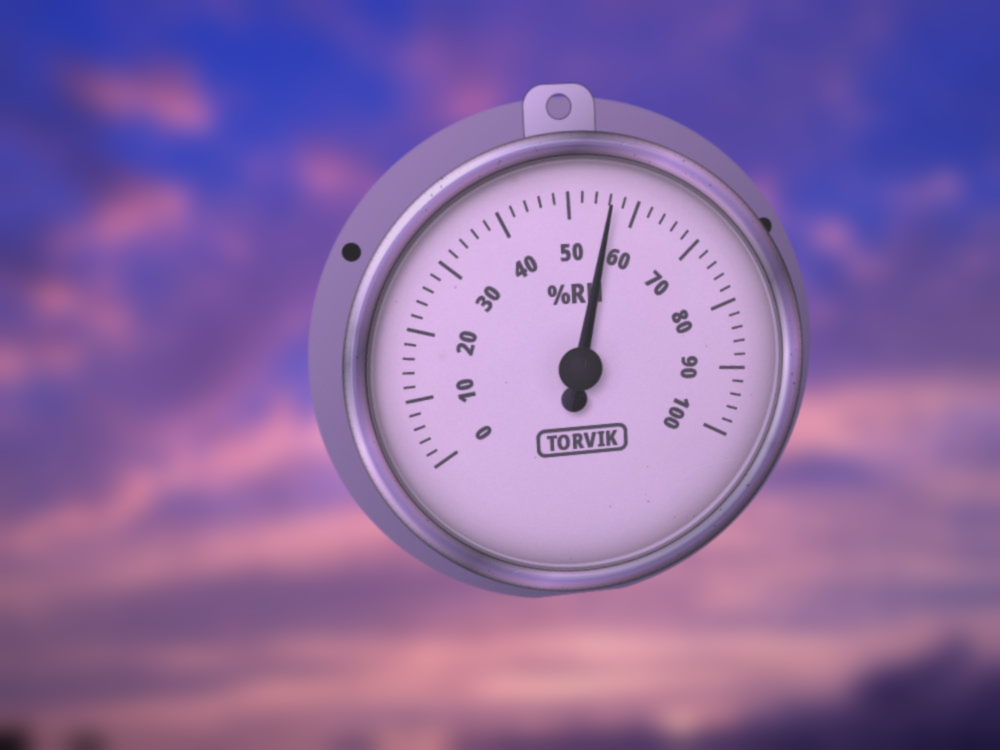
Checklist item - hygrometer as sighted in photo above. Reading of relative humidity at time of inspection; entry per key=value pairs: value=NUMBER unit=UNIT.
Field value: value=56 unit=%
